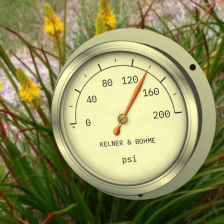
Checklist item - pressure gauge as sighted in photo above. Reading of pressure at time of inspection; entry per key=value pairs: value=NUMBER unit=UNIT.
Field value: value=140 unit=psi
